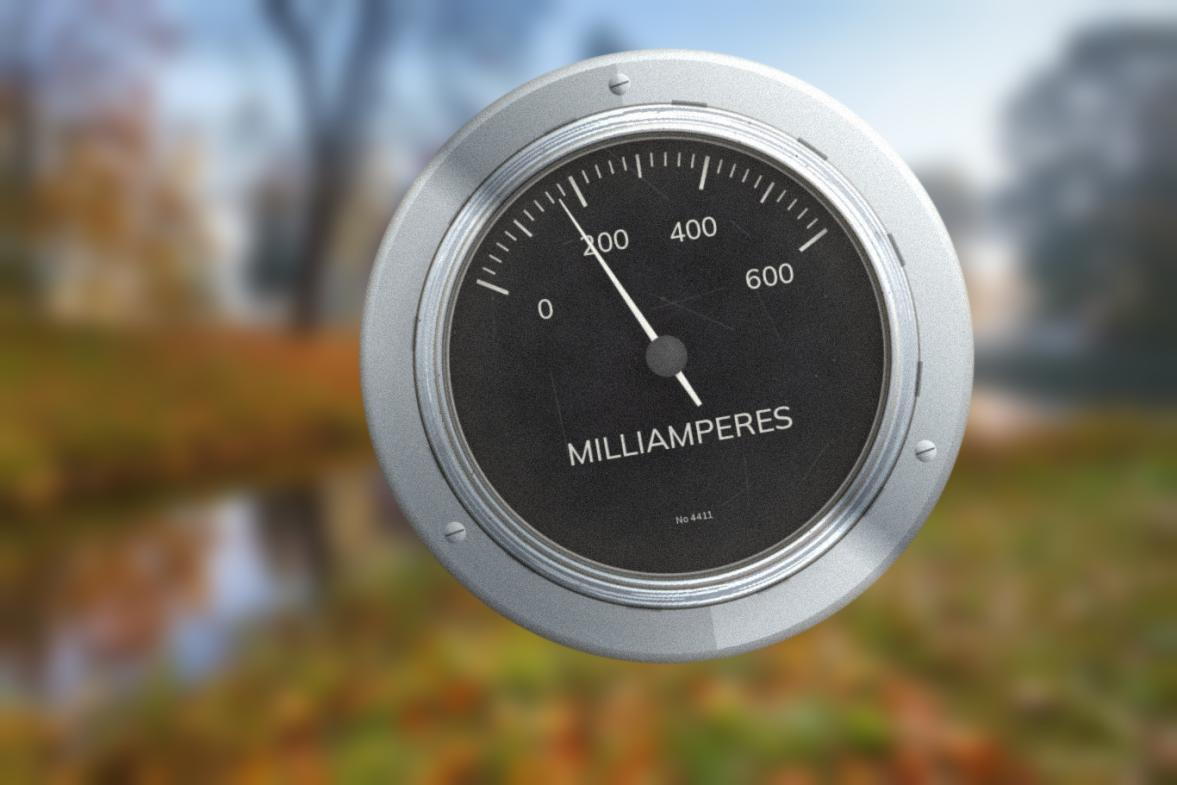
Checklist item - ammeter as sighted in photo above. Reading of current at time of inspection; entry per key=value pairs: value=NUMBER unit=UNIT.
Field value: value=170 unit=mA
